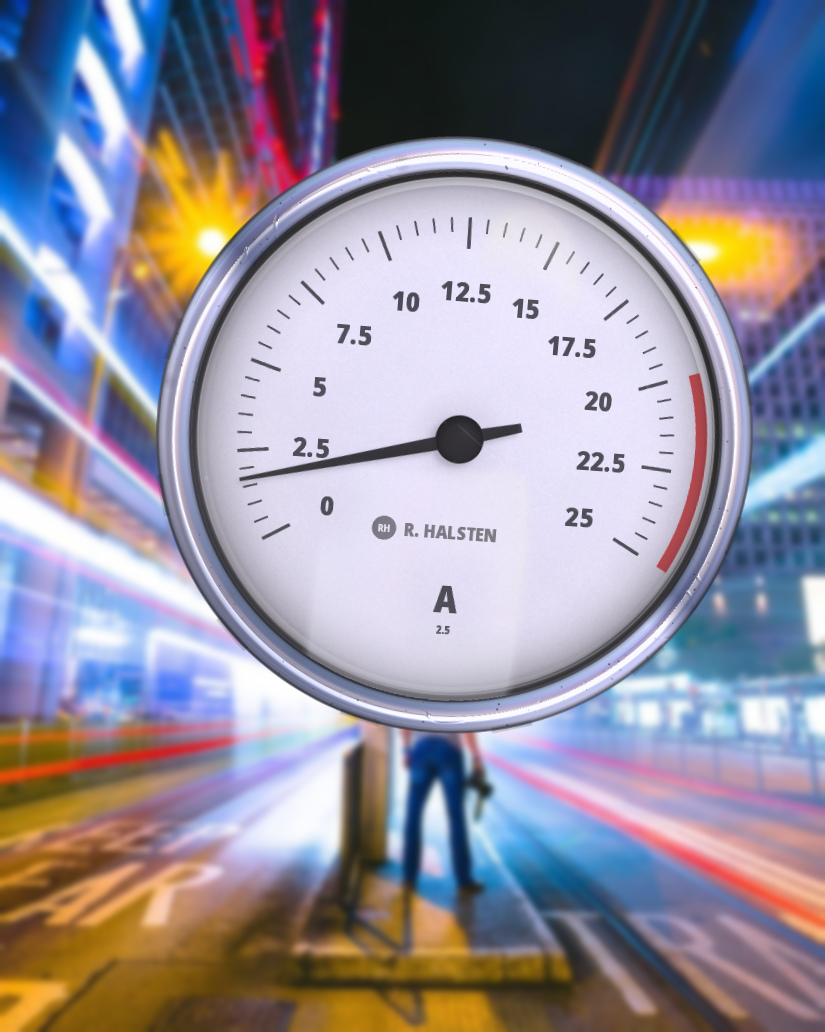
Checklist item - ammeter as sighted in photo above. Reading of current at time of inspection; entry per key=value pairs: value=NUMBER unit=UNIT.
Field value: value=1.75 unit=A
